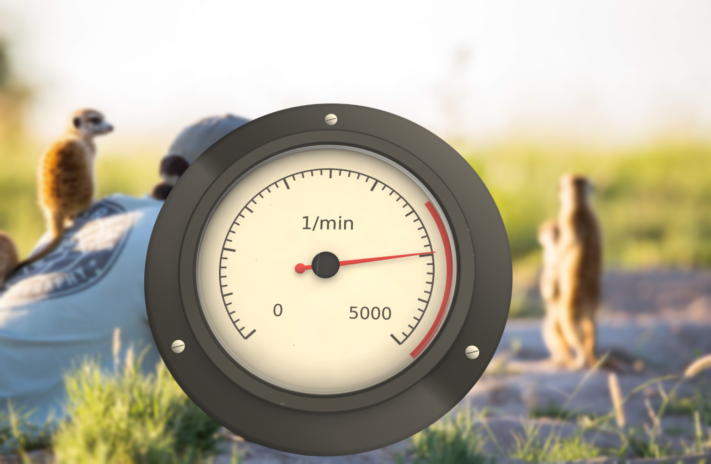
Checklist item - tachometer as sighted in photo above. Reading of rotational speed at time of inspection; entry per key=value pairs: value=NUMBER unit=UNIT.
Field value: value=4000 unit=rpm
